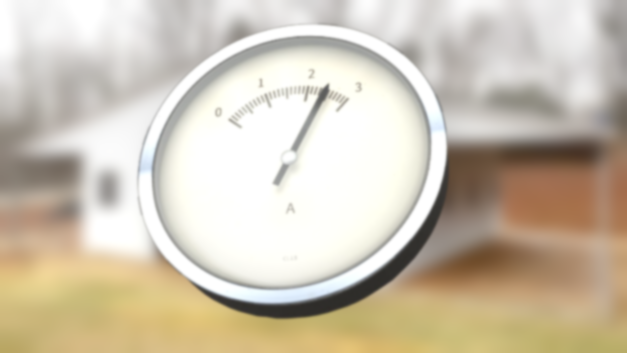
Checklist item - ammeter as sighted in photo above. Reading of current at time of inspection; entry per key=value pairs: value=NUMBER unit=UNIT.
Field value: value=2.5 unit=A
